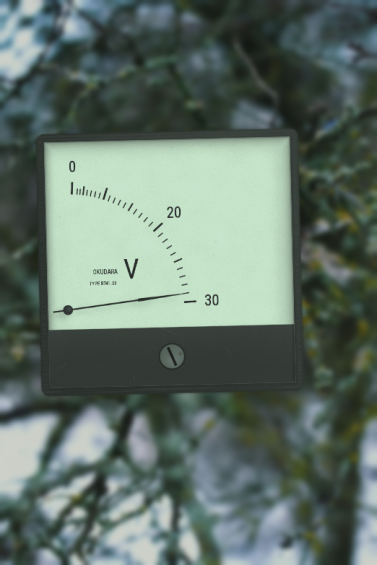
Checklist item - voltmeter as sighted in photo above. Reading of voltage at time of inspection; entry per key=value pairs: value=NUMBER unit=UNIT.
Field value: value=29 unit=V
